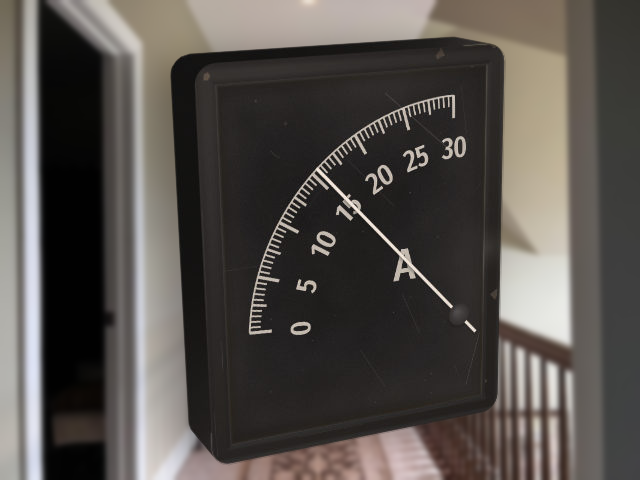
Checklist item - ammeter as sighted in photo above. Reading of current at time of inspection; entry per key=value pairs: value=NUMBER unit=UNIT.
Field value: value=15.5 unit=A
